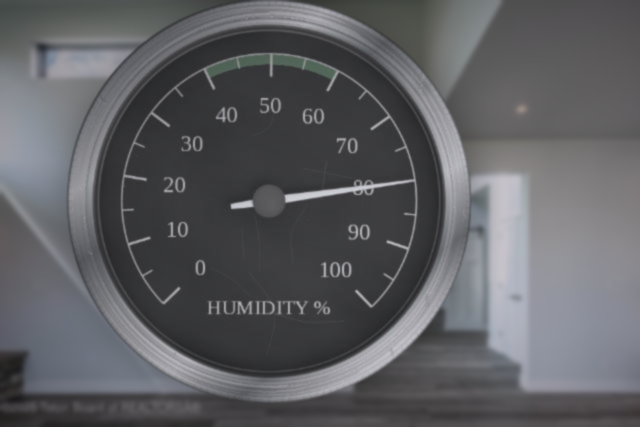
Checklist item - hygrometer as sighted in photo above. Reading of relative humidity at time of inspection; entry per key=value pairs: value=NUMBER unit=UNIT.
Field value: value=80 unit=%
